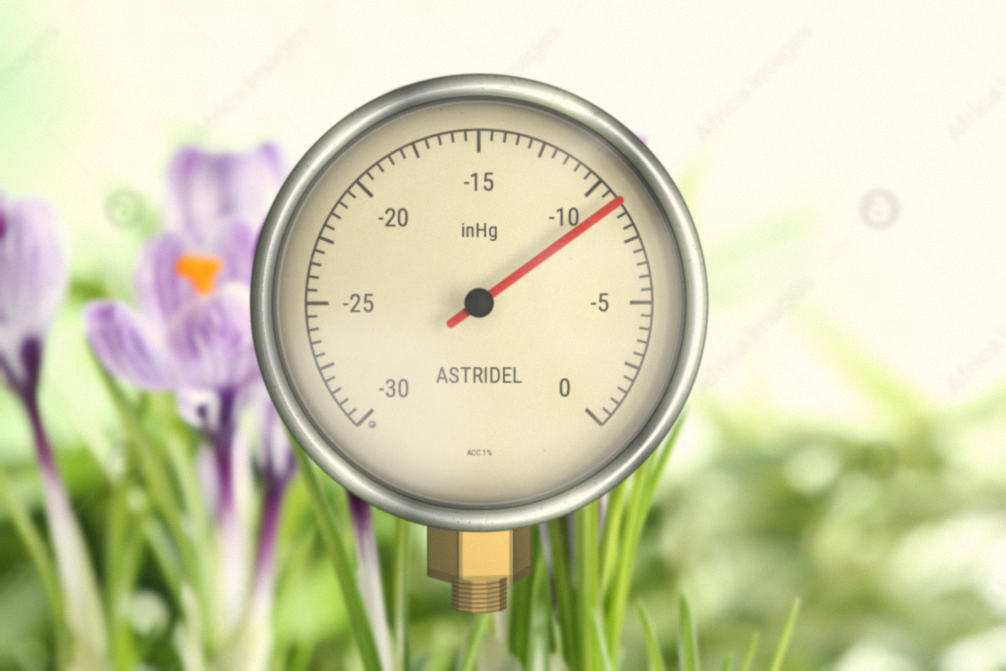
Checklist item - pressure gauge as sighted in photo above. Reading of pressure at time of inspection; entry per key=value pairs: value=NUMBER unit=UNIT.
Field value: value=-9 unit=inHg
